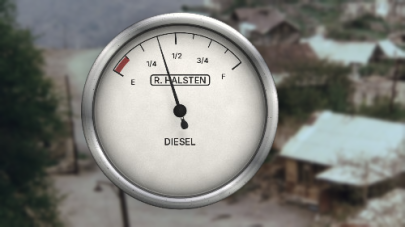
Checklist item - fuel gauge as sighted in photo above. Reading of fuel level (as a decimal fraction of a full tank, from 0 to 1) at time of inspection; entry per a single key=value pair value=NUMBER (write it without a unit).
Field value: value=0.375
